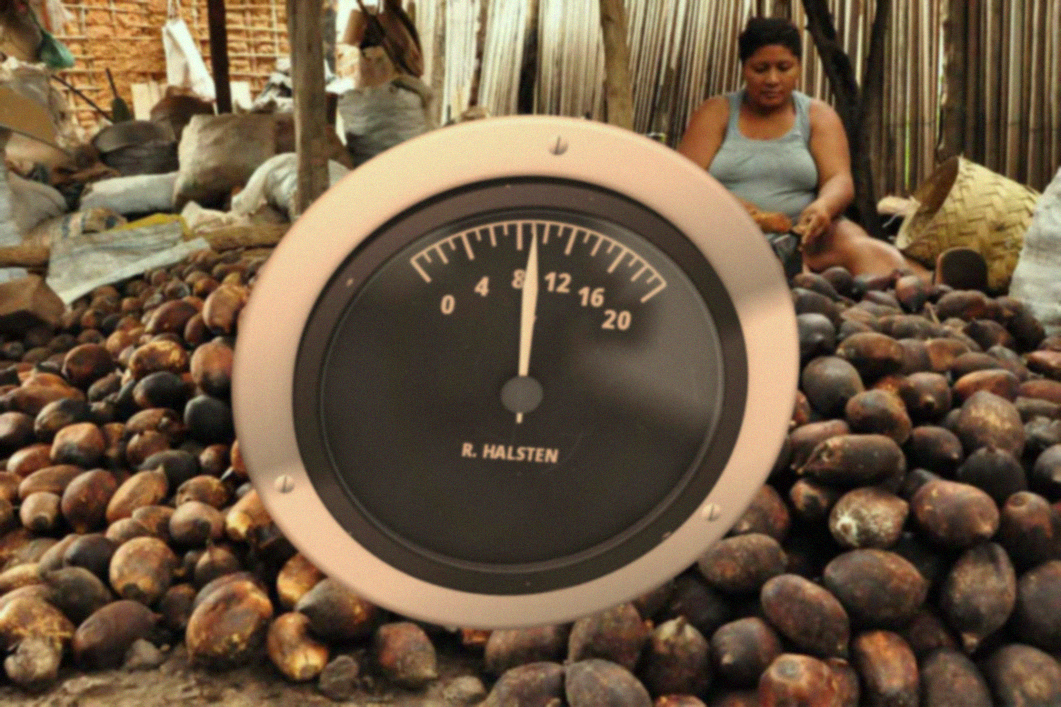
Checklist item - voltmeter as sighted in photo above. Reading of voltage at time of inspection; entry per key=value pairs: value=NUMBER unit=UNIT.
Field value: value=9 unit=V
